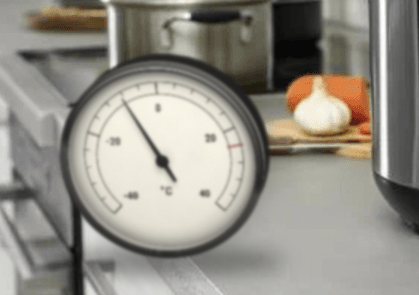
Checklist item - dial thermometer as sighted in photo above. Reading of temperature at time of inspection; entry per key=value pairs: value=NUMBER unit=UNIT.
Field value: value=-8 unit=°C
